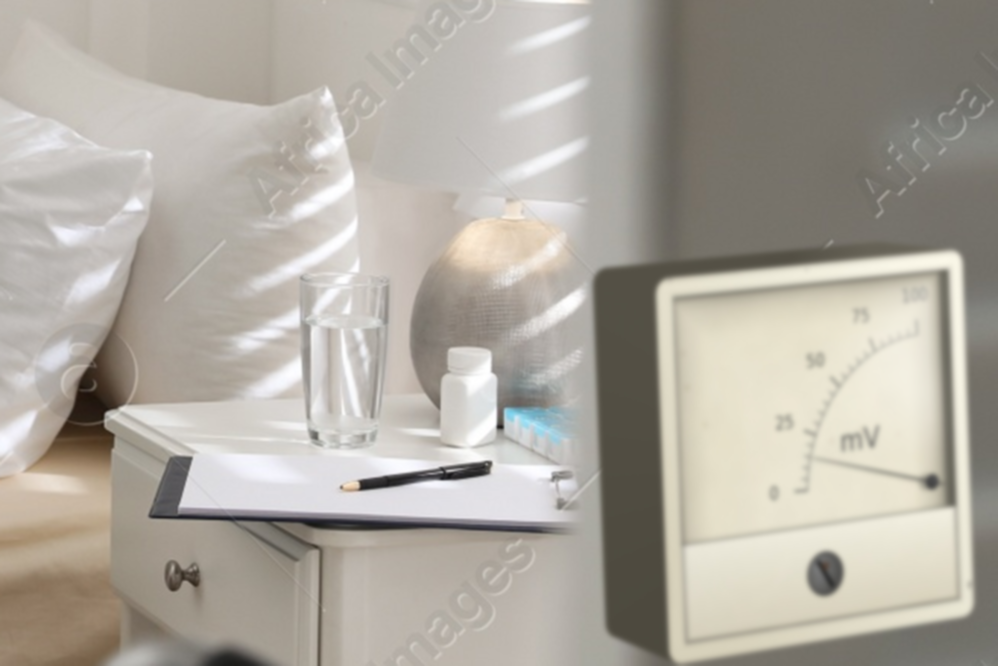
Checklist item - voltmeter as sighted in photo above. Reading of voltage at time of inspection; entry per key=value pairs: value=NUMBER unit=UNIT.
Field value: value=15 unit=mV
